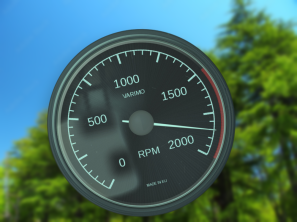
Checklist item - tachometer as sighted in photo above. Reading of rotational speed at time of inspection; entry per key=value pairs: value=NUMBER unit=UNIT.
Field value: value=1850 unit=rpm
